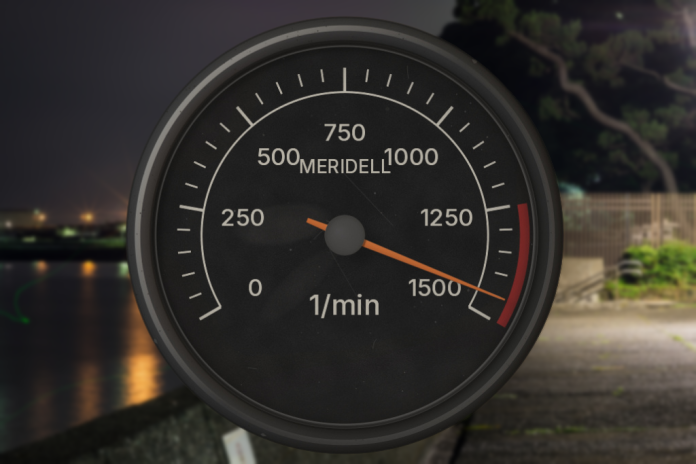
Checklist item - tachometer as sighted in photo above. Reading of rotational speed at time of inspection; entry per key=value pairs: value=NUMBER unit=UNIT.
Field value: value=1450 unit=rpm
